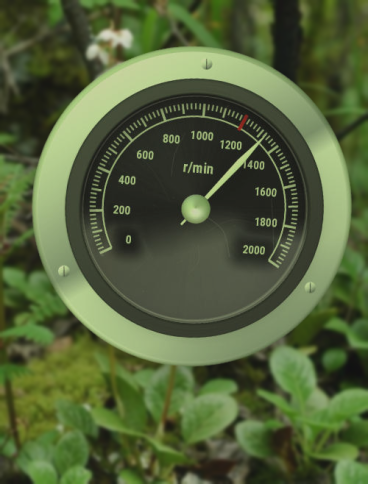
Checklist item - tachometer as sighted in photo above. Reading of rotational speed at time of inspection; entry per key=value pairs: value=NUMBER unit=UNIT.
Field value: value=1320 unit=rpm
